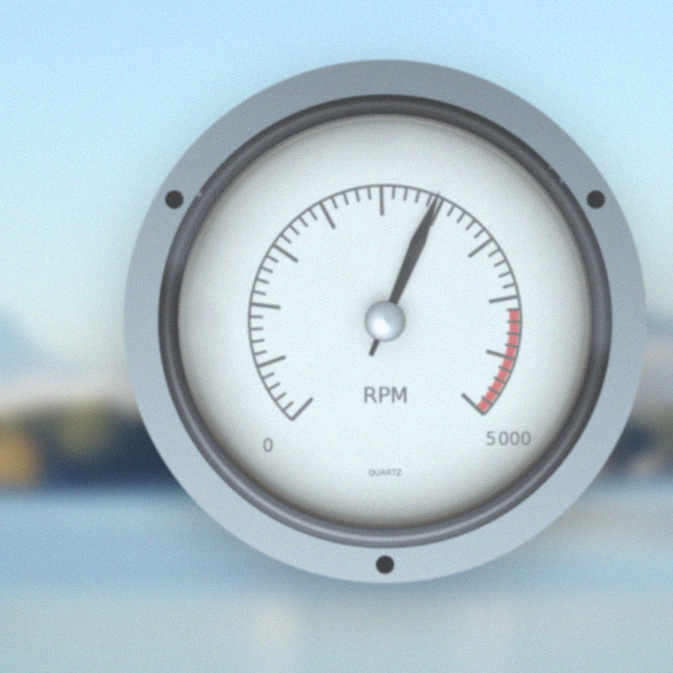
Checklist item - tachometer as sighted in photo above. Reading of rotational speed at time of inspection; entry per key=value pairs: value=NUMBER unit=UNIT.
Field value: value=2950 unit=rpm
